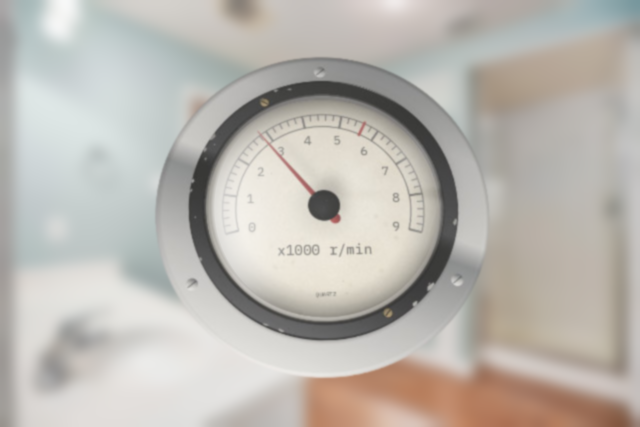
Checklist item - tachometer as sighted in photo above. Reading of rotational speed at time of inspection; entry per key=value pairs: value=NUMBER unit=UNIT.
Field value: value=2800 unit=rpm
